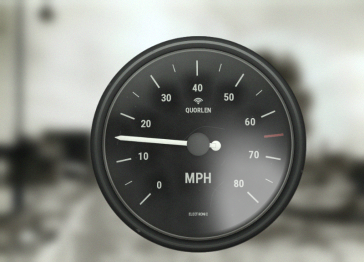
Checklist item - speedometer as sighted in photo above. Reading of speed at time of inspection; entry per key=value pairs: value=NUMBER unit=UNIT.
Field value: value=15 unit=mph
